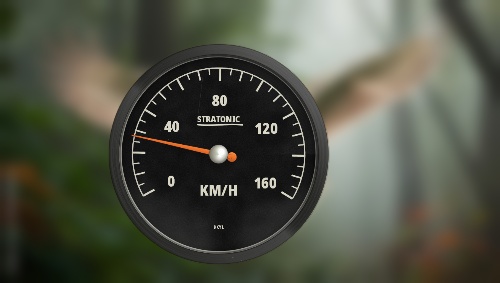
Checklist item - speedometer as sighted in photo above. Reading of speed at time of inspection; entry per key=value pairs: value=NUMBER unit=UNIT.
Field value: value=27.5 unit=km/h
